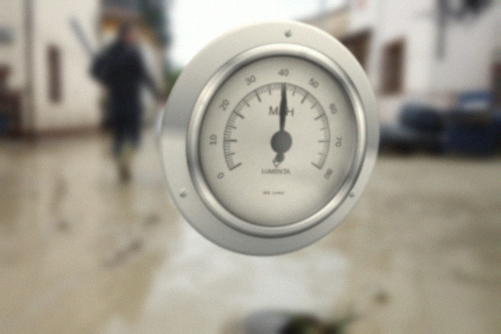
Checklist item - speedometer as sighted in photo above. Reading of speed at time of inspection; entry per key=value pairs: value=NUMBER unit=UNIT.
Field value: value=40 unit=mph
